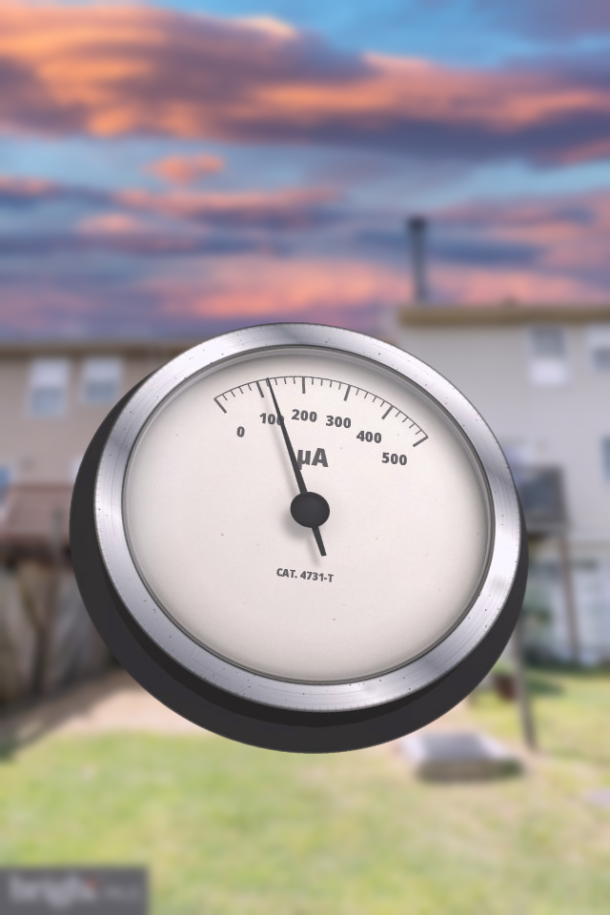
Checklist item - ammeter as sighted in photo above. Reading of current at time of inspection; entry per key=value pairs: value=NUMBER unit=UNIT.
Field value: value=120 unit=µA
